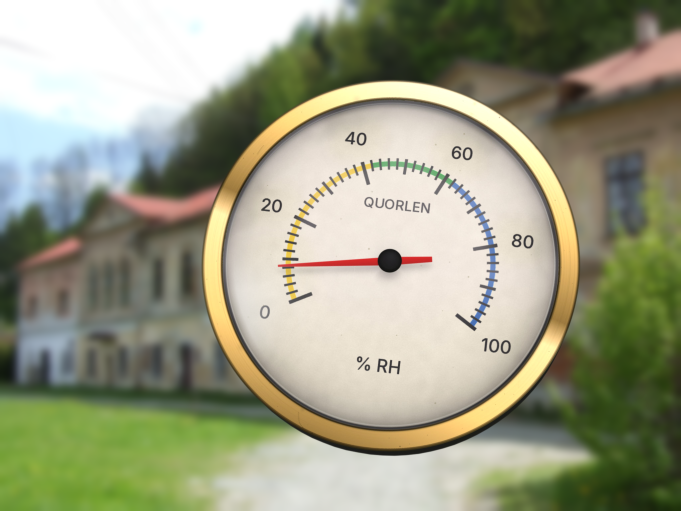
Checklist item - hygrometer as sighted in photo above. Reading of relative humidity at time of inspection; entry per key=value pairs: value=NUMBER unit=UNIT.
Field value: value=8 unit=%
